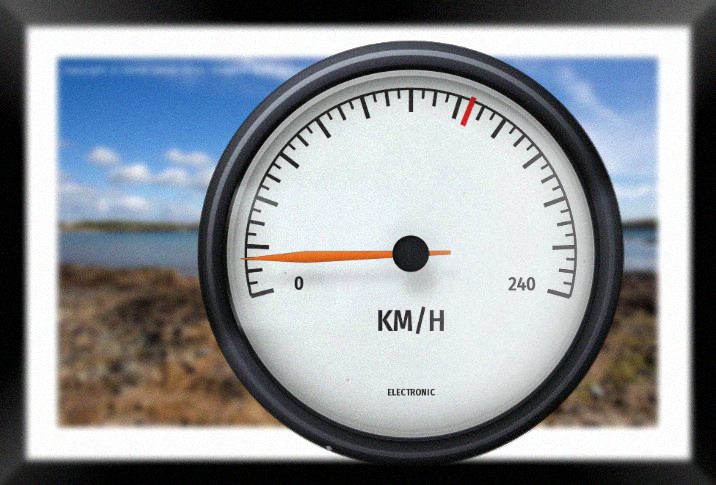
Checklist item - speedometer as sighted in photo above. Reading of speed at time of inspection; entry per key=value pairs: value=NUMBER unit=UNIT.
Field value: value=15 unit=km/h
